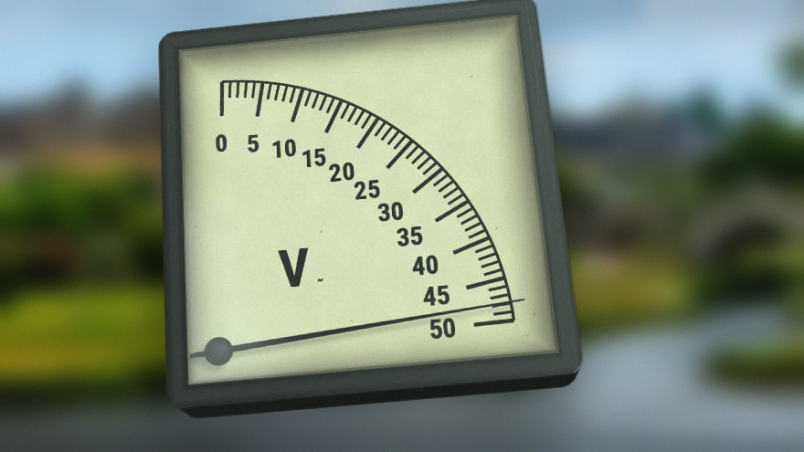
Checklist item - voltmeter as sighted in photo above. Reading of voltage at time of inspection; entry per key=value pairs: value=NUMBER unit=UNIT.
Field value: value=48 unit=V
